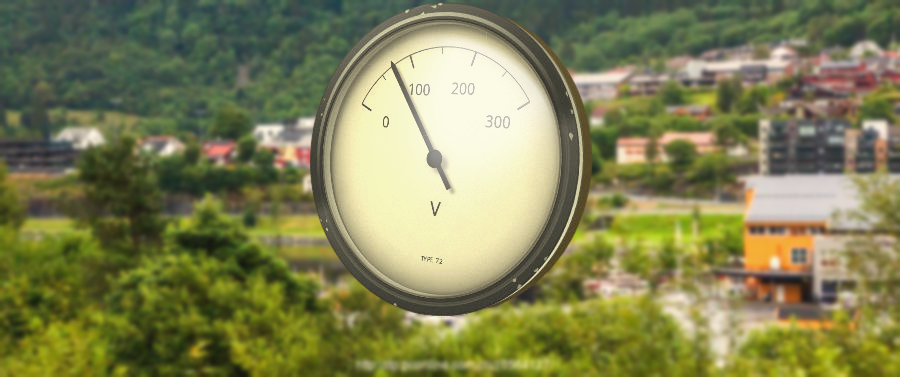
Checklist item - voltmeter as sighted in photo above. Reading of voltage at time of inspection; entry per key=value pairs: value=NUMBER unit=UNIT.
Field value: value=75 unit=V
